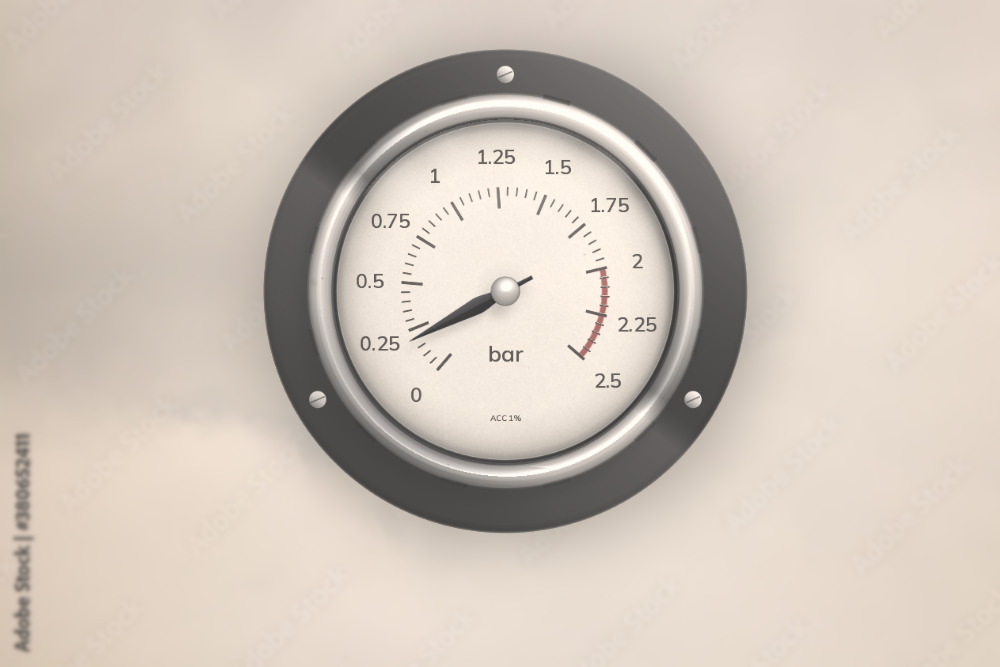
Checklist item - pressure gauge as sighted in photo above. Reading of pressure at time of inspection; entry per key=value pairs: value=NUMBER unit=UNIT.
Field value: value=0.2 unit=bar
